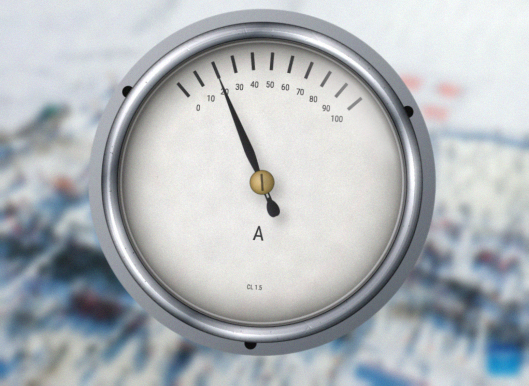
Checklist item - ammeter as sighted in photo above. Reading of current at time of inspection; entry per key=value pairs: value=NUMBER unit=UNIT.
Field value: value=20 unit=A
